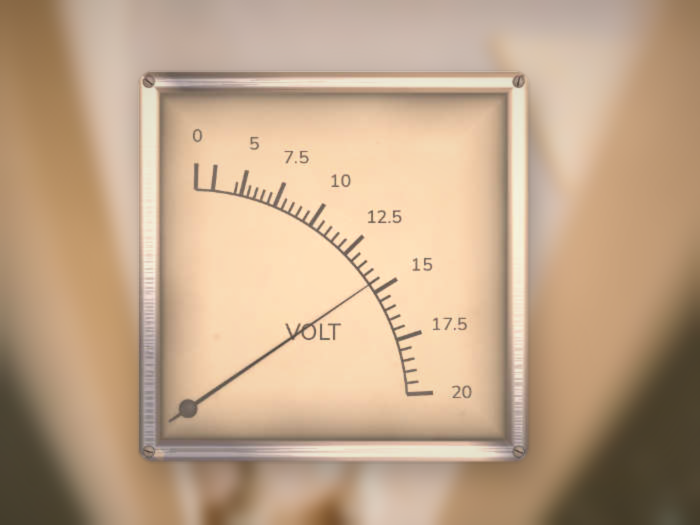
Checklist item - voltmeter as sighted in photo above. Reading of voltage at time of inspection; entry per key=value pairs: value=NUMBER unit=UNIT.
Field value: value=14.5 unit=V
